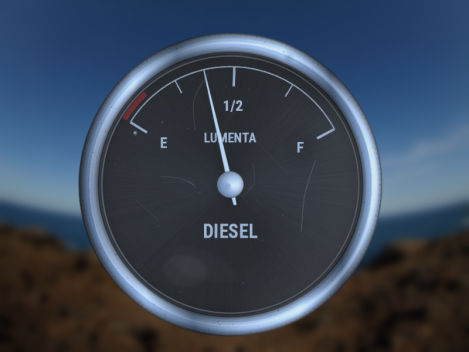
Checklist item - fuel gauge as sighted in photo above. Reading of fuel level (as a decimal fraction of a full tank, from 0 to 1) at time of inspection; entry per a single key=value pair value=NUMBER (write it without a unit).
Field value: value=0.375
